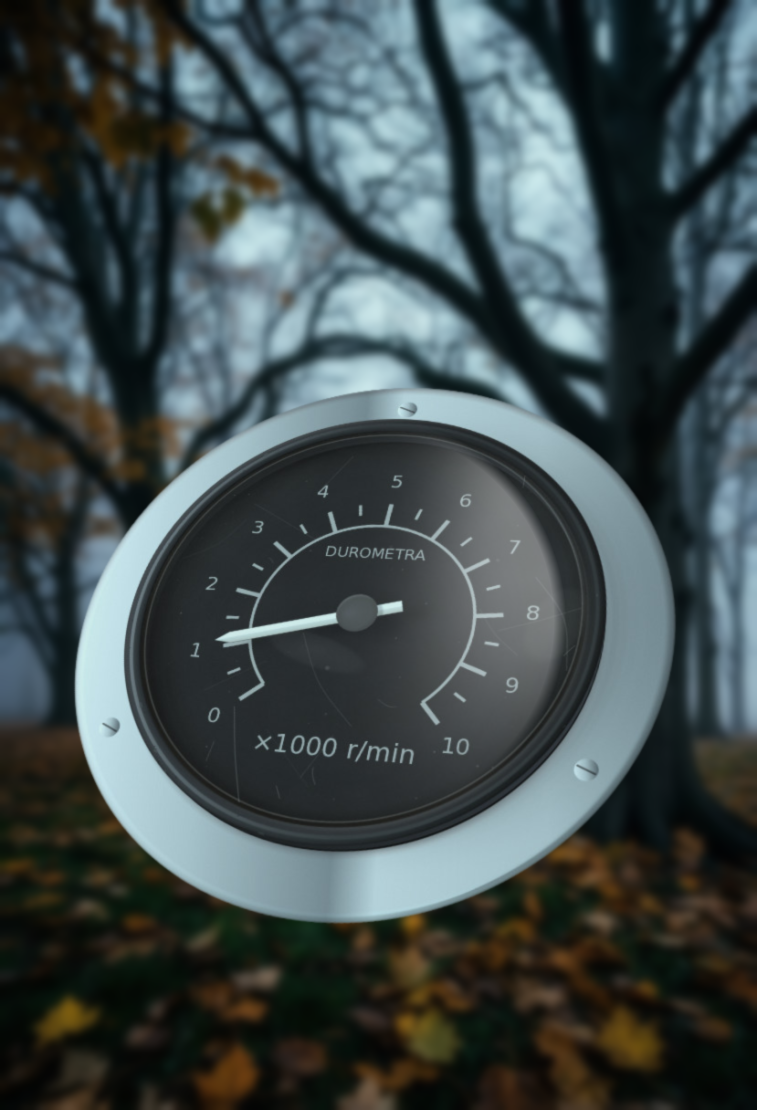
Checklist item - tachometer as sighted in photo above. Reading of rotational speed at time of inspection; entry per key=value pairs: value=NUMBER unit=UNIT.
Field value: value=1000 unit=rpm
